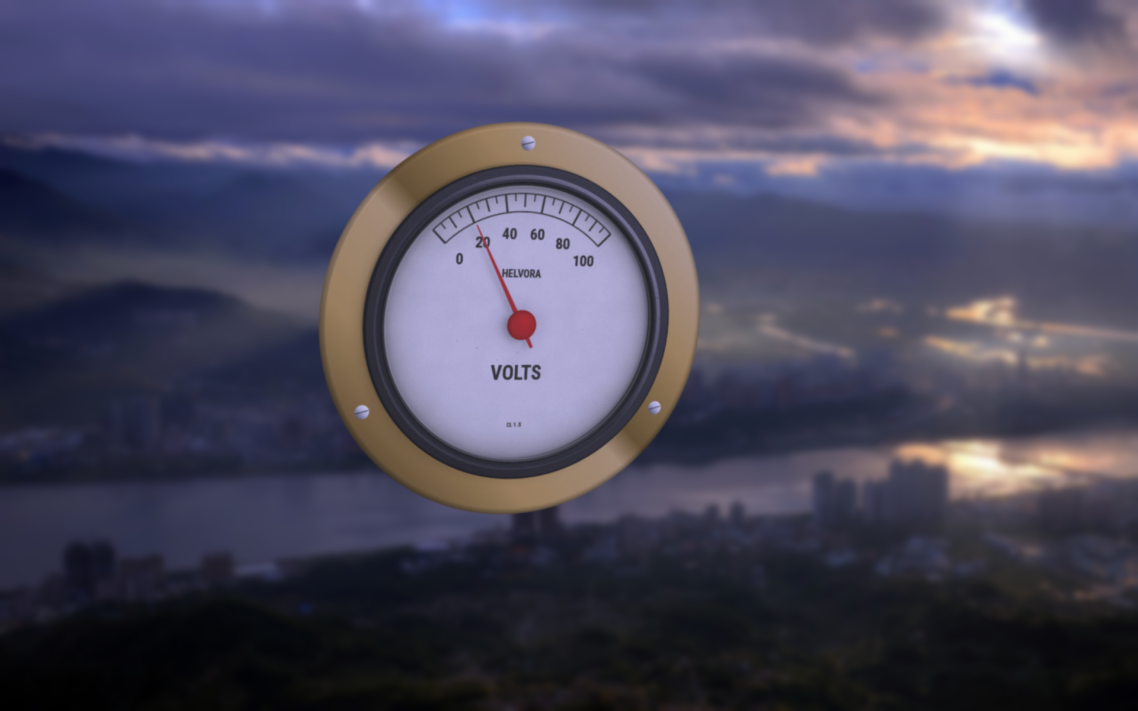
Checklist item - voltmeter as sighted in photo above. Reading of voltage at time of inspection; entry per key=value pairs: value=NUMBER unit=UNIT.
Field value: value=20 unit=V
